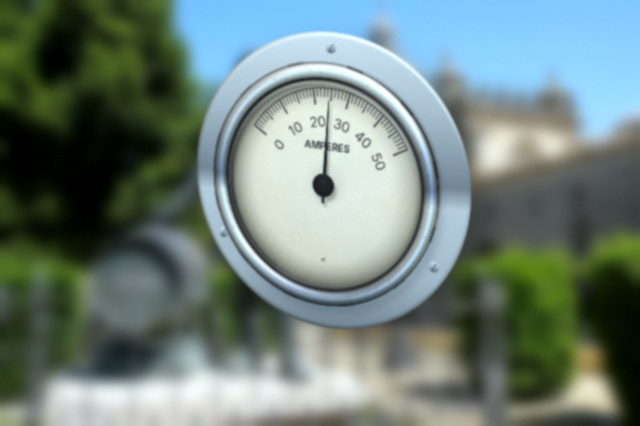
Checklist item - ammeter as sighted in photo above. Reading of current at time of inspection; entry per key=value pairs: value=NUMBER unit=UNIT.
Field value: value=25 unit=A
